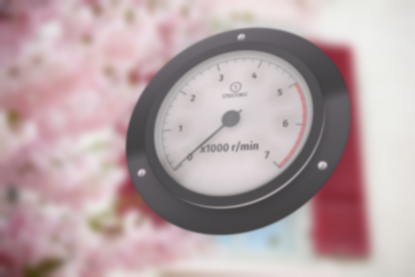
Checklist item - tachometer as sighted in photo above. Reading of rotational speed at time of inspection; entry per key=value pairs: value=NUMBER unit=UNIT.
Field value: value=0 unit=rpm
